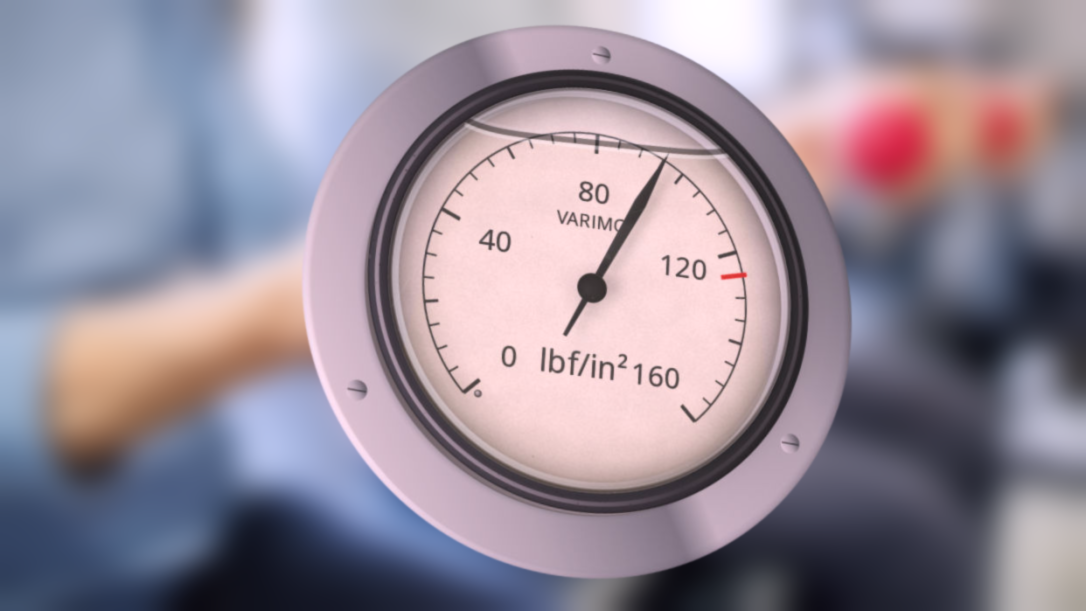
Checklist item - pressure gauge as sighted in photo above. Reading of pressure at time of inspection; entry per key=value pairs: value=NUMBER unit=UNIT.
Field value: value=95 unit=psi
